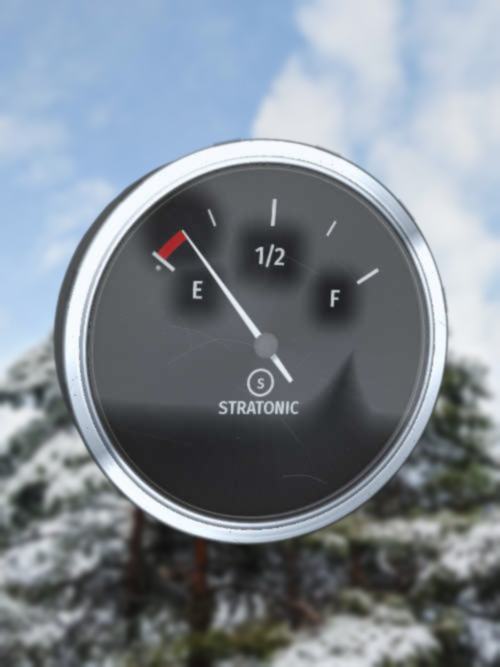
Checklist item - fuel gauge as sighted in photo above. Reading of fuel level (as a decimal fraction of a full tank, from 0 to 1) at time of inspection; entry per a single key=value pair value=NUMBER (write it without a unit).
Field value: value=0.125
